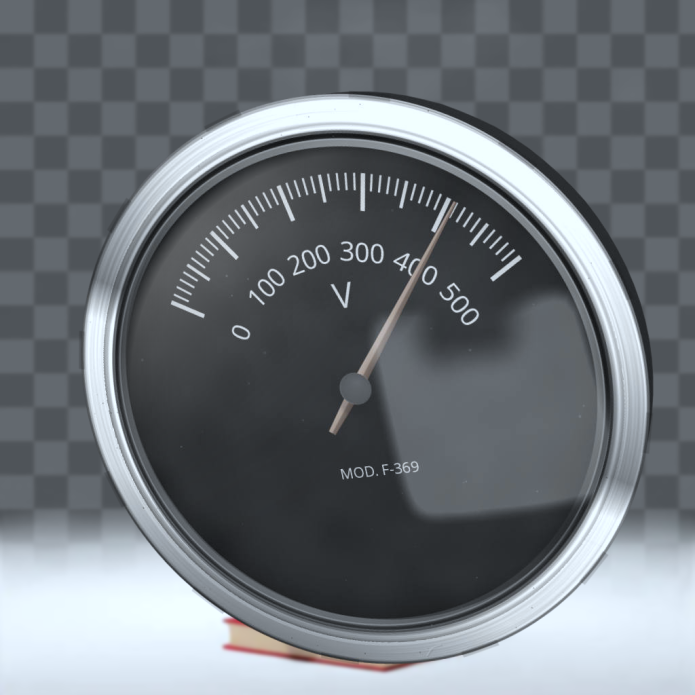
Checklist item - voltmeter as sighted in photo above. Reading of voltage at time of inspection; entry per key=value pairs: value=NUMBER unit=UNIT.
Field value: value=410 unit=V
